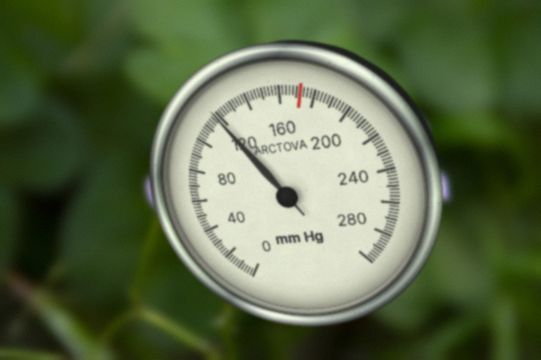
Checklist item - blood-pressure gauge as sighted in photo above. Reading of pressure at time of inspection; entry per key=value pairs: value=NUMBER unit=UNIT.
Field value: value=120 unit=mmHg
